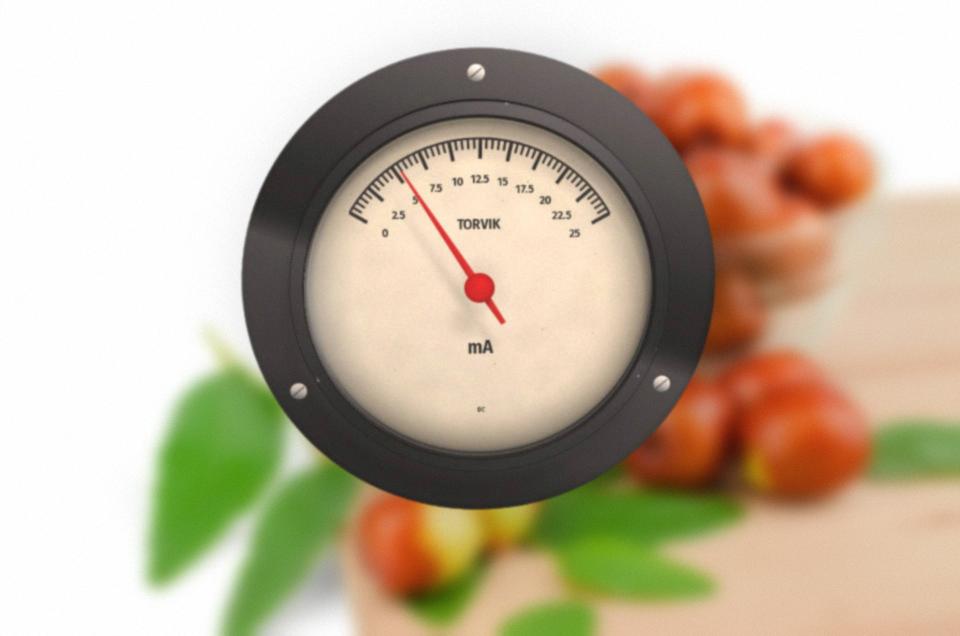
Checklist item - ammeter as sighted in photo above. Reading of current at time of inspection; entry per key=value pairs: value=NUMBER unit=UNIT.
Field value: value=5.5 unit=mA
